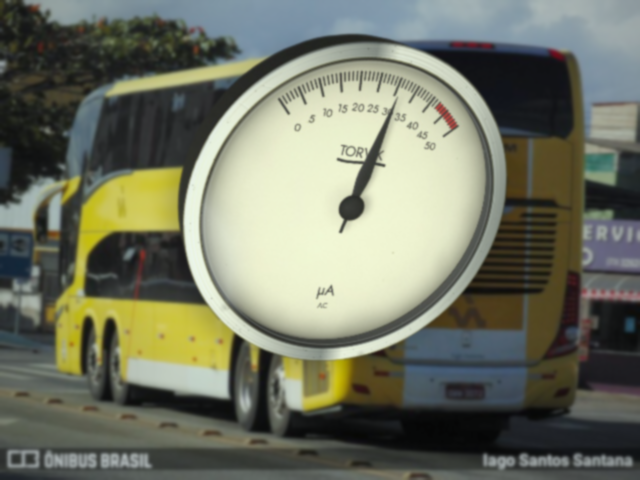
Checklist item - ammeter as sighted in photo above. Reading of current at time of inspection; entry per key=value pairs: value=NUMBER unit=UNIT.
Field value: value=30 unit=µA
